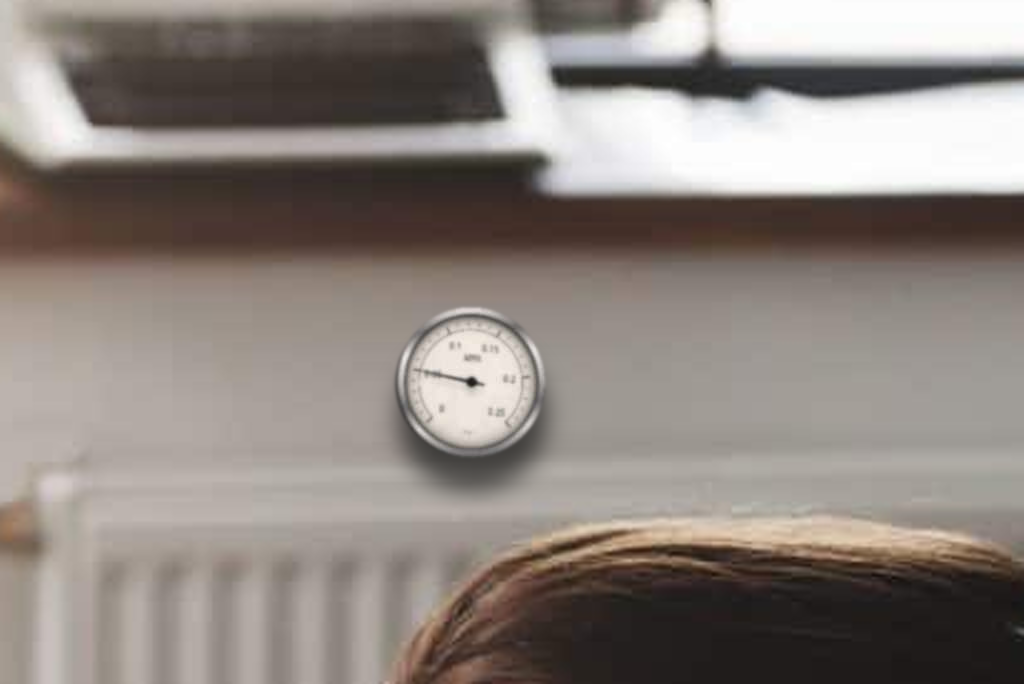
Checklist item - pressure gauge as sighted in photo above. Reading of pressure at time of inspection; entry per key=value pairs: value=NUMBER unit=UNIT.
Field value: value=0.05 unit=MPa
